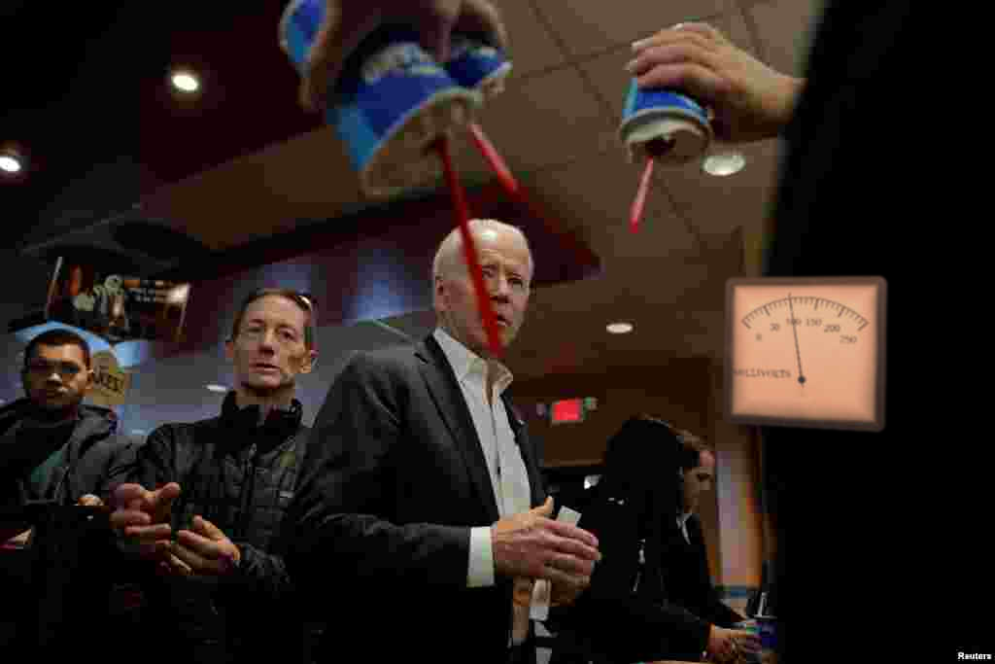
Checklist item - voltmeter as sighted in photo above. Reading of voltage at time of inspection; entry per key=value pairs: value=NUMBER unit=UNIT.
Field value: value=100 unit=mV
